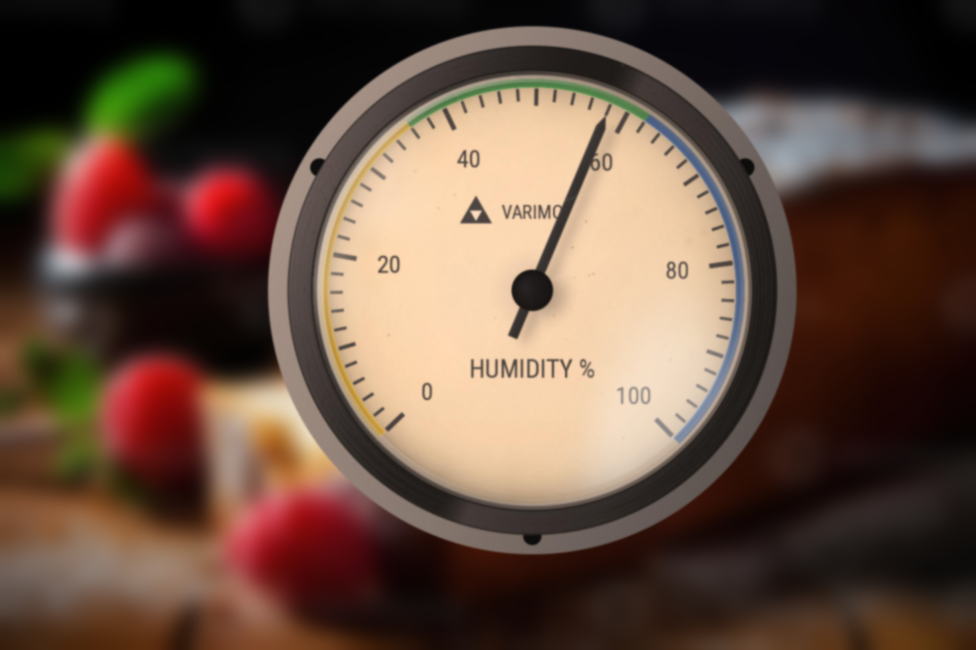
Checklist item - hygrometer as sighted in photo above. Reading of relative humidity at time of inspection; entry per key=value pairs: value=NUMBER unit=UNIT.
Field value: value=58 unit=%
